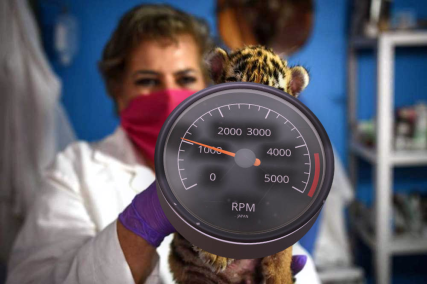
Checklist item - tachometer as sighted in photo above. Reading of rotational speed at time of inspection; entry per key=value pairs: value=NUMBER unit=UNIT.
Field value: value=1000 unit=rpm
